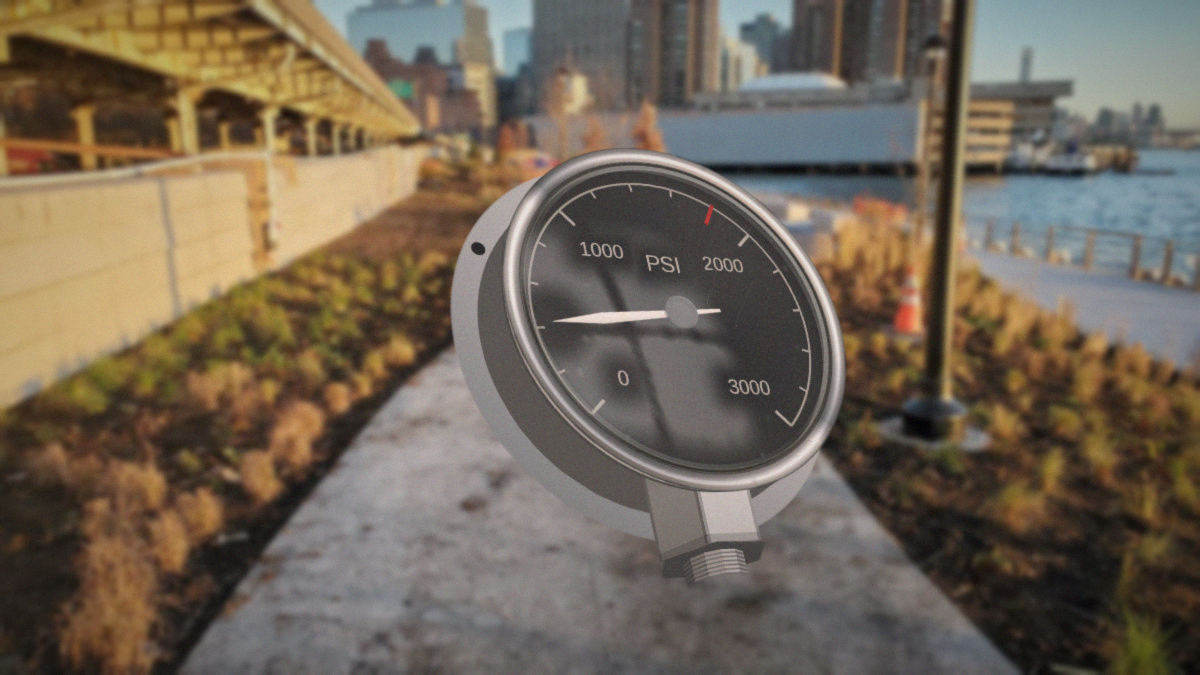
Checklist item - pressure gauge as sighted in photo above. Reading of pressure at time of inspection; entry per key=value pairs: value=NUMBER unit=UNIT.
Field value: value=400 unit=psi
